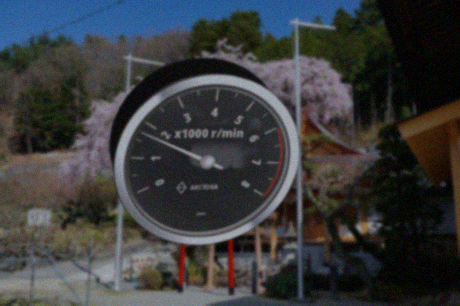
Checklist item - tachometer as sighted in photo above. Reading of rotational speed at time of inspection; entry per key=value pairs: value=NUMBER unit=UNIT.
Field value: value=1750 unit=rpm
